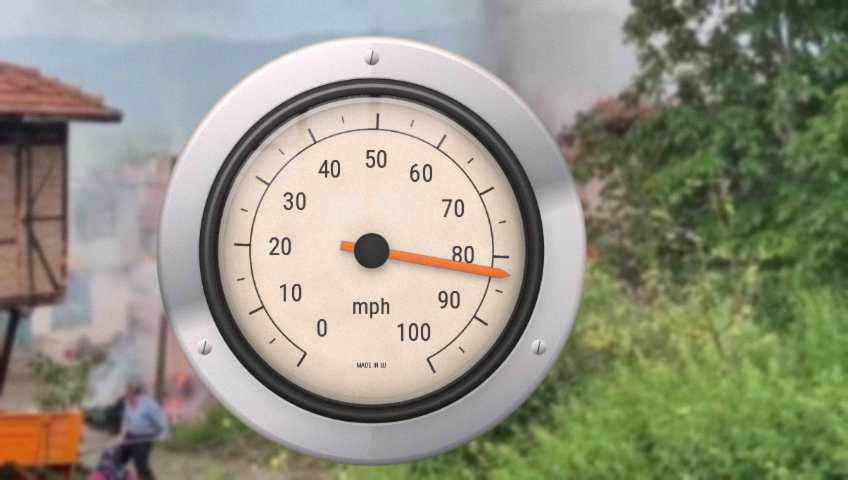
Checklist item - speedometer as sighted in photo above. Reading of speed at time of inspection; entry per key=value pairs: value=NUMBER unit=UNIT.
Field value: value=82.5 unit=mph
